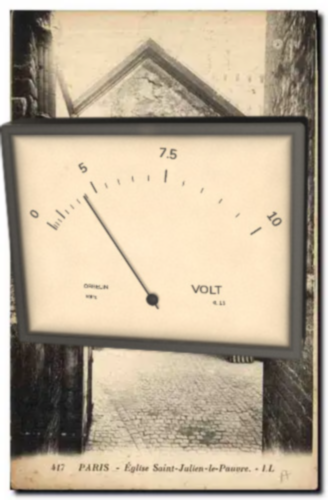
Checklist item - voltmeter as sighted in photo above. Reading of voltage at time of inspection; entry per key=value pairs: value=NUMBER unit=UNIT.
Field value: value=4.5 unit=V
